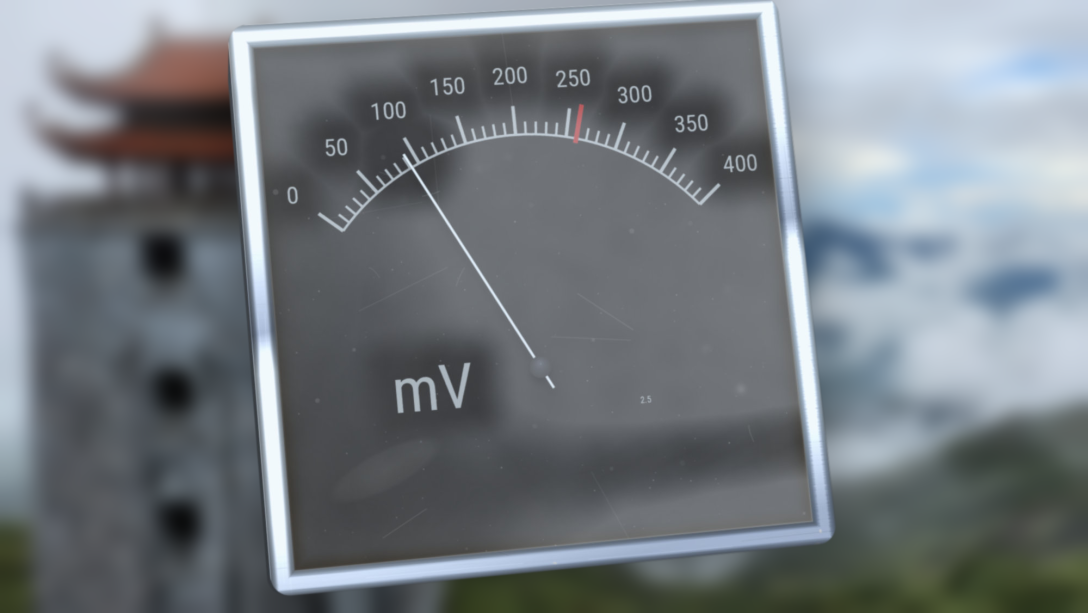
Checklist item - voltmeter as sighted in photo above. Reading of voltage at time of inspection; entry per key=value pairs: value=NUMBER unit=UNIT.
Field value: value=90 unit=mV
